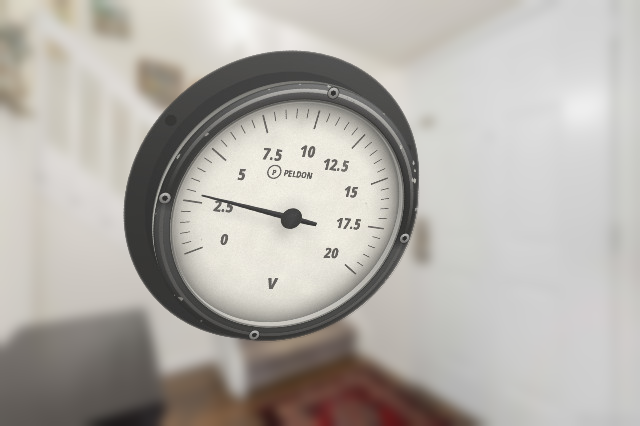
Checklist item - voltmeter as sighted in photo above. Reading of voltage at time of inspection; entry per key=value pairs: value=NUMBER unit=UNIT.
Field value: value=3 unit=V
